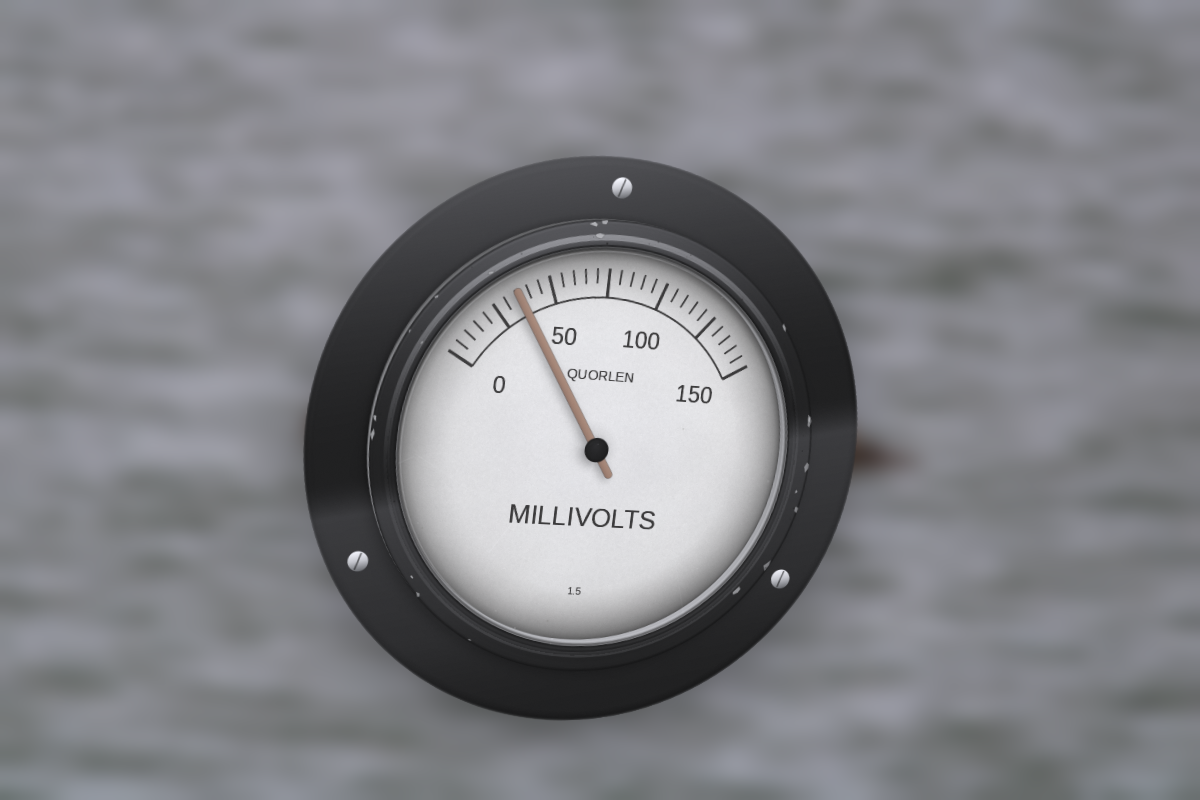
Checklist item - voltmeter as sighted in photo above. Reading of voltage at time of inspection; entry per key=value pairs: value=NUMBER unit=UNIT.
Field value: value=35 unit=mV
